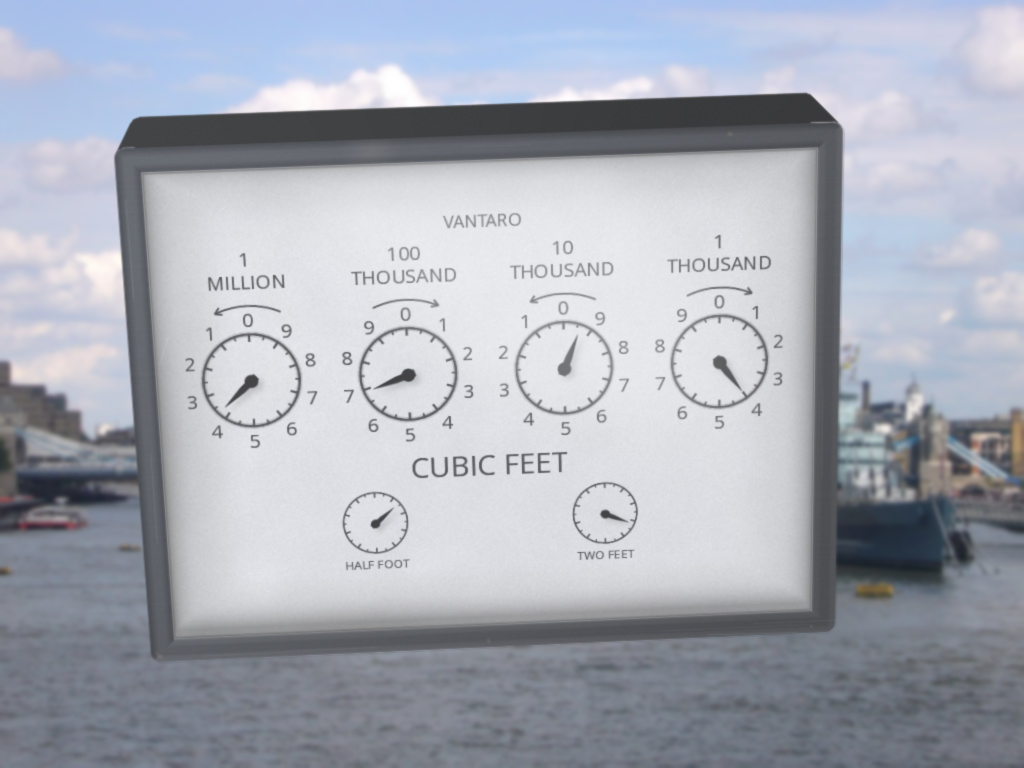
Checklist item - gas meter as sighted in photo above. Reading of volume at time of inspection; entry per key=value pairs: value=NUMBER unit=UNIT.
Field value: value=369400 unit=ft³
